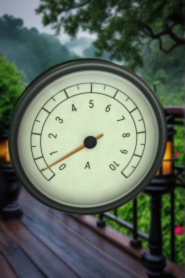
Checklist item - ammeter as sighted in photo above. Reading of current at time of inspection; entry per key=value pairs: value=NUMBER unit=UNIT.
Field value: value=0.5 unit=A
